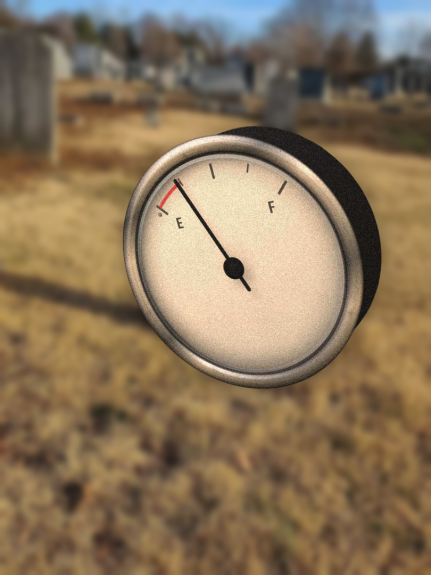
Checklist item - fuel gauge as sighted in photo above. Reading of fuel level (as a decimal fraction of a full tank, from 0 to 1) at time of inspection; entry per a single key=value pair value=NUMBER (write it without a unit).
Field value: value=0.25
